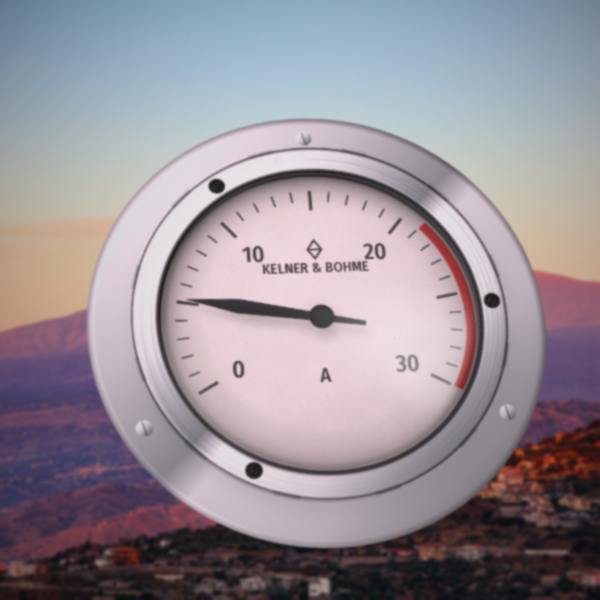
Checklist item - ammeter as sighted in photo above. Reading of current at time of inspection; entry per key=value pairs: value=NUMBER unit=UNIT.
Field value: value=5 unit=A
